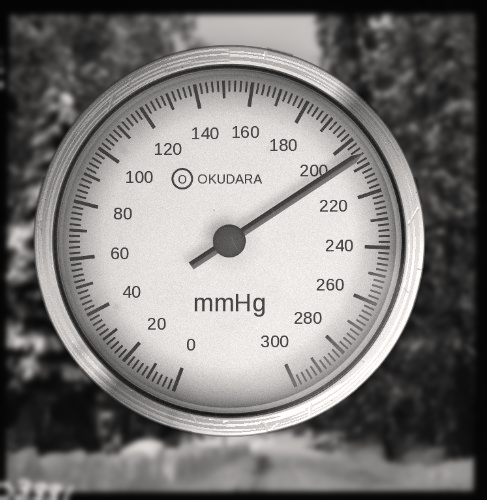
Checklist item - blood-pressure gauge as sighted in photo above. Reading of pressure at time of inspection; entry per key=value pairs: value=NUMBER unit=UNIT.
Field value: value=206 unit=mmHg
